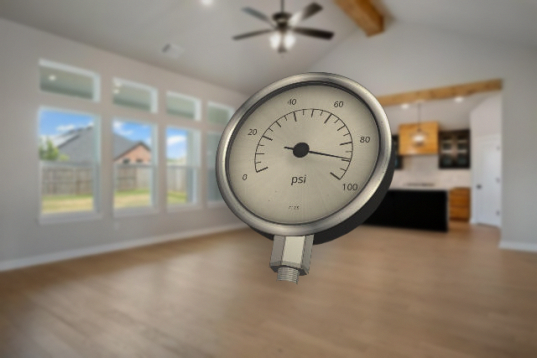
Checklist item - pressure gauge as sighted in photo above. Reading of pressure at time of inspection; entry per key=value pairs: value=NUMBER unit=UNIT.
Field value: value=90 unit=psi
